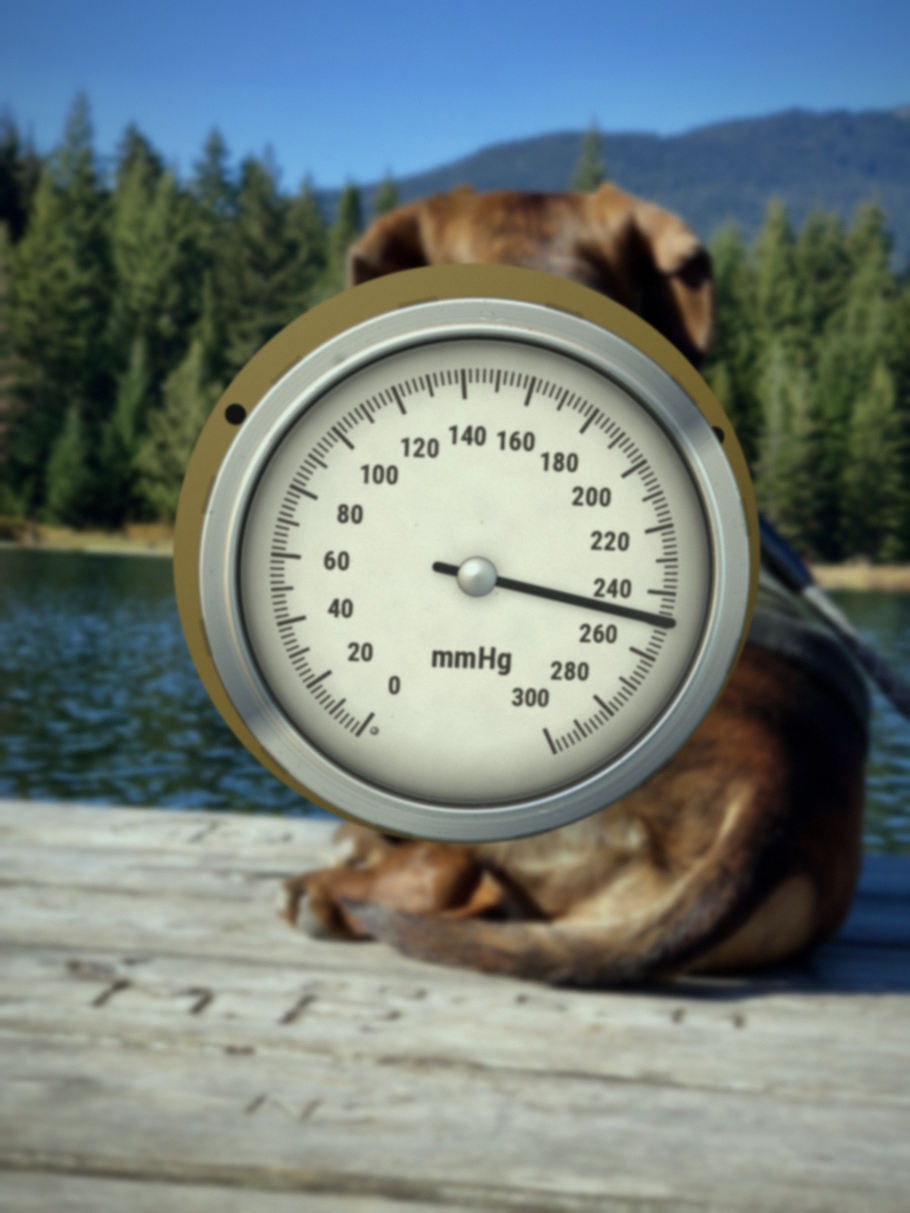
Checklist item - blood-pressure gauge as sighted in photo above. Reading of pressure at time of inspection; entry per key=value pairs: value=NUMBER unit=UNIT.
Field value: value=248 unit=mmHg
